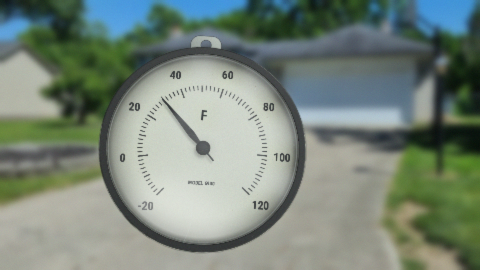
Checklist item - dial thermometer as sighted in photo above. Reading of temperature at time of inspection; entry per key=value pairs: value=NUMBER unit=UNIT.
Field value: value=30 unit=°F
